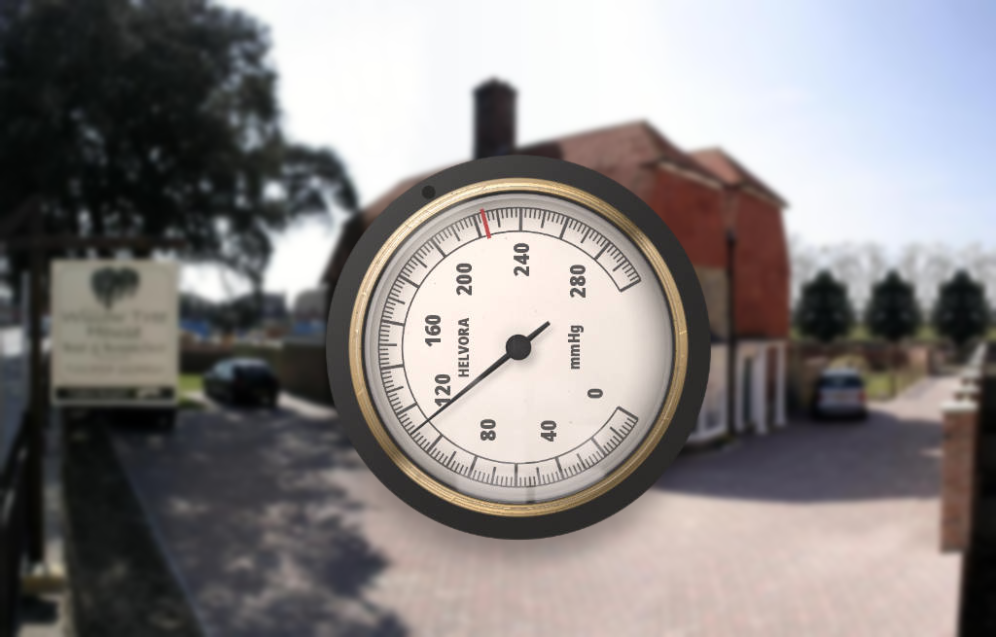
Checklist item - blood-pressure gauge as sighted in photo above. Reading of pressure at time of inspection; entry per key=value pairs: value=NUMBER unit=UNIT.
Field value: value=110 unit=mmHg
